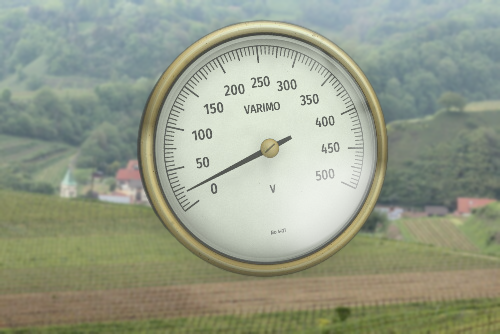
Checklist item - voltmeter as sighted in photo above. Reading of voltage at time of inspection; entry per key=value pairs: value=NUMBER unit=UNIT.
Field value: value=20 unit=V
